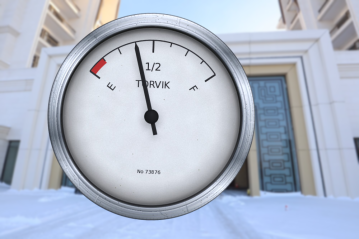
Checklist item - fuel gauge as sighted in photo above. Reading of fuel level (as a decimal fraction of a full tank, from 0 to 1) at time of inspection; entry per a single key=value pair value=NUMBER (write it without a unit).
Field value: value=0.375
